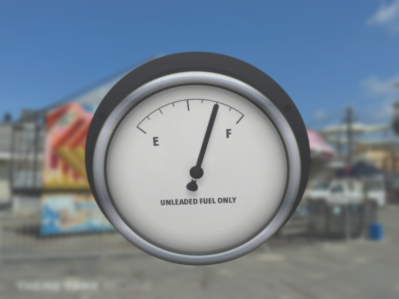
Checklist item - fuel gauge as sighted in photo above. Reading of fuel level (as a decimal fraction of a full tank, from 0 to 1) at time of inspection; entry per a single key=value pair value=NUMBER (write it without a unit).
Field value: value=0.75
